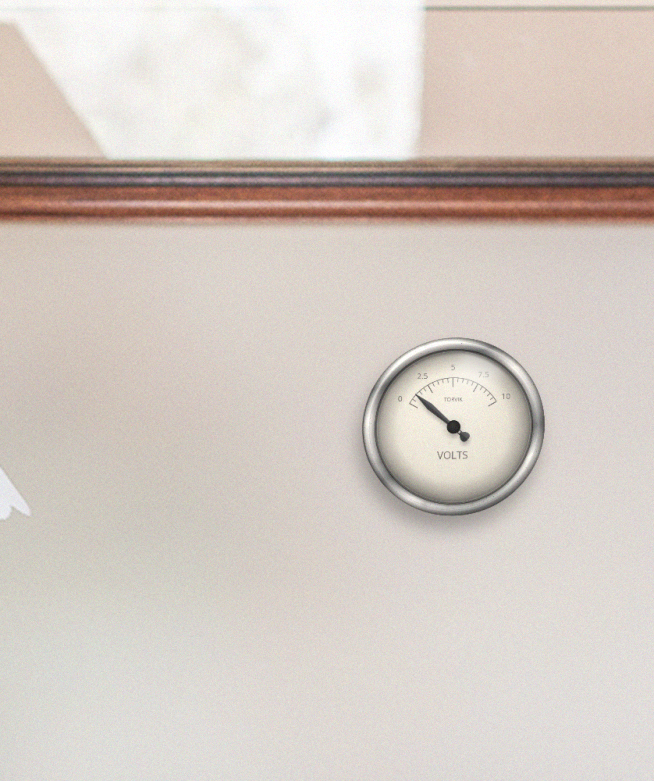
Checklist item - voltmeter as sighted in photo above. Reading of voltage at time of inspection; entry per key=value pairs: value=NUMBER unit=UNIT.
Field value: value=1 unit=V
